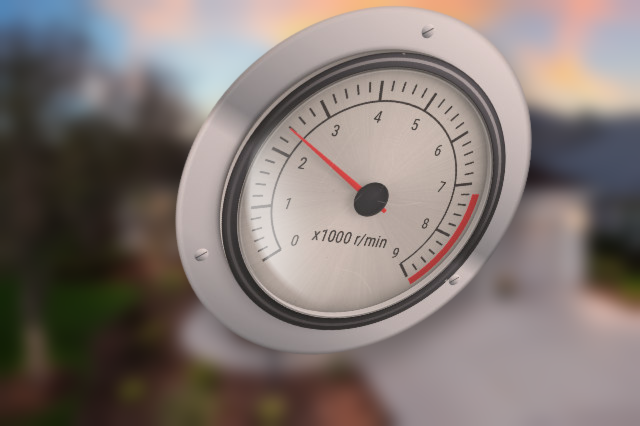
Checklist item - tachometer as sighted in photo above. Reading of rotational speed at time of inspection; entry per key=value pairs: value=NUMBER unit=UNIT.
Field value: value=2400 unit=rpm
